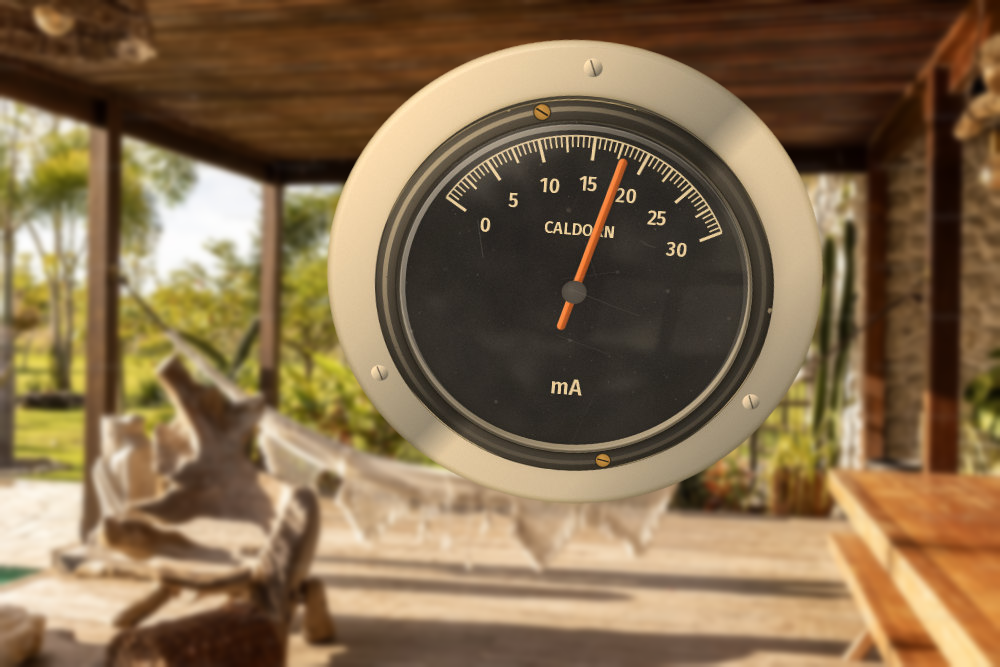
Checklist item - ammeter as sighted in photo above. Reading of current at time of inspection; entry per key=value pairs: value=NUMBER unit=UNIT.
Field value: value=18 unit=mA
